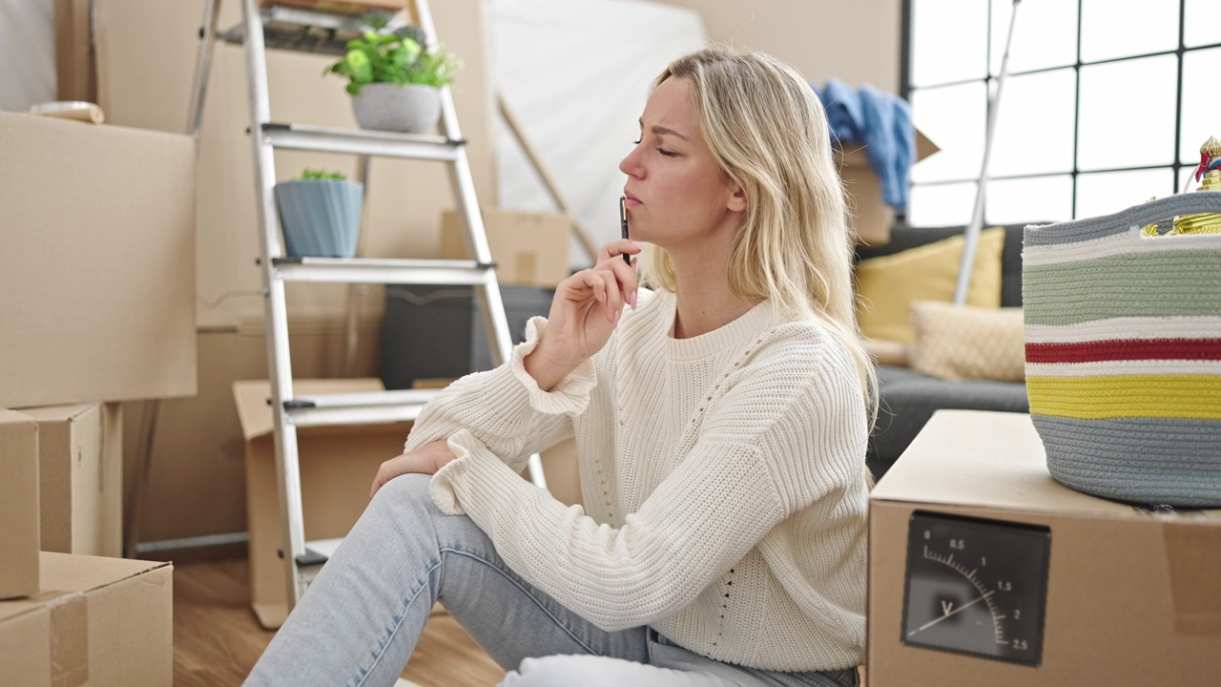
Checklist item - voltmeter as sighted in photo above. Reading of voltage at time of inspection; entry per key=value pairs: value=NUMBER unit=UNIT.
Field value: value=1.5 unit=V
